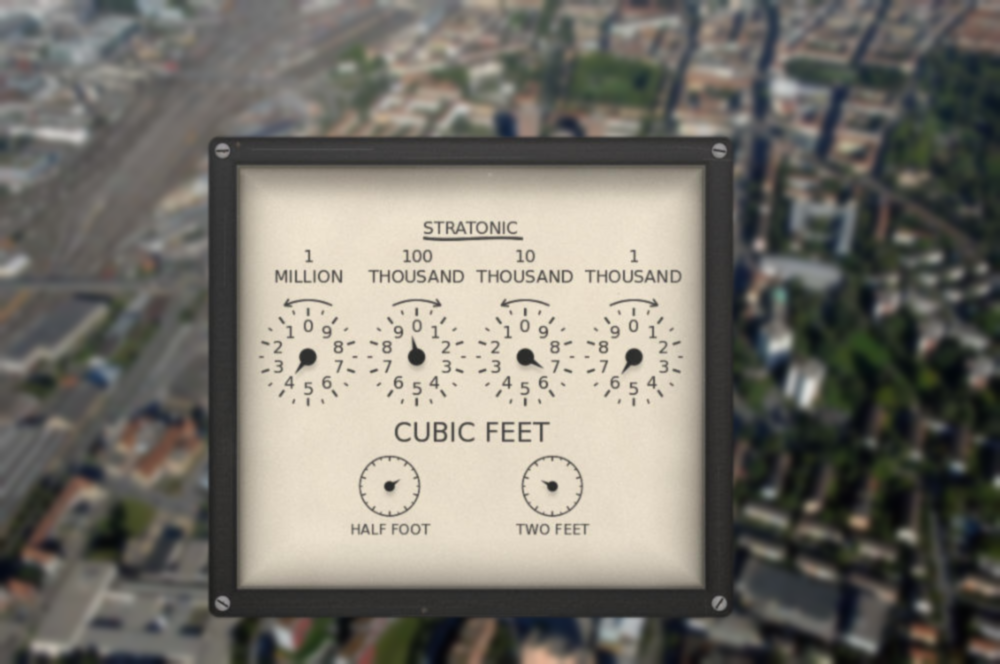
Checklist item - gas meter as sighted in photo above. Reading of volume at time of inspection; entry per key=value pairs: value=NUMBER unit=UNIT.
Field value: value=396600 unit=ft³
